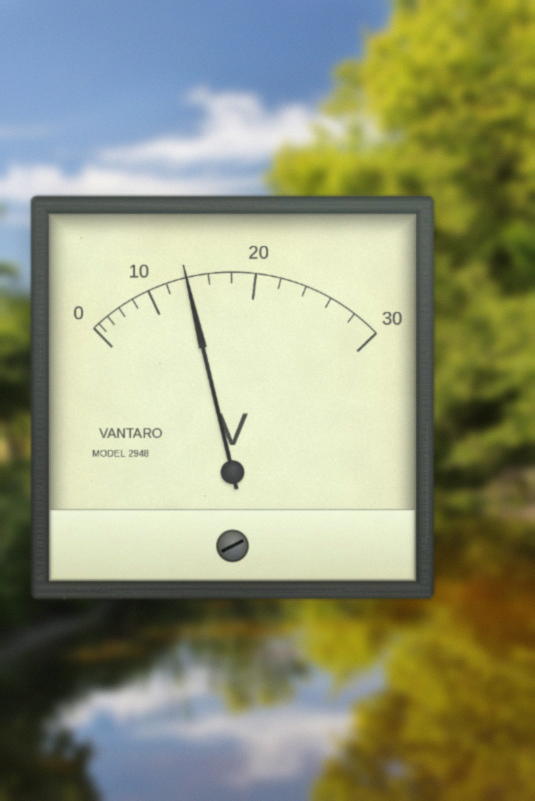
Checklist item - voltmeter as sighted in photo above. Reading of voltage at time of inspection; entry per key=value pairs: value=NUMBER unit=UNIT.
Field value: value=14 unit=V
